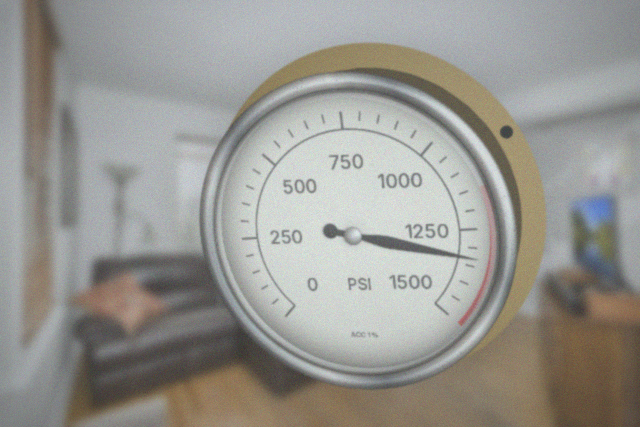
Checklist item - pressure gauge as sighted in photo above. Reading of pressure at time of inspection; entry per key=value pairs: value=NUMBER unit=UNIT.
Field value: value=1325 unit=psi
